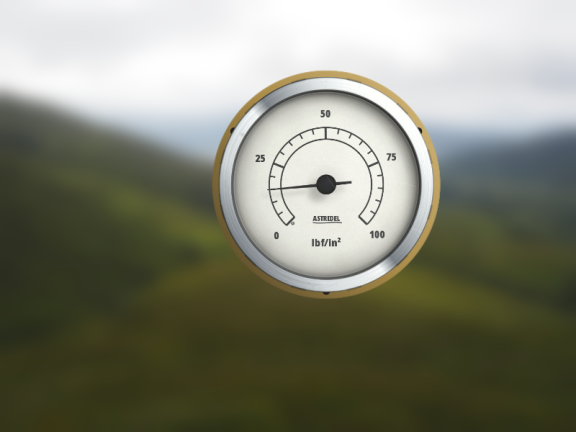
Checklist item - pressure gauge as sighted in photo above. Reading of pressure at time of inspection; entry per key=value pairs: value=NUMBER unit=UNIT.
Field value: value=15 unit=psi
